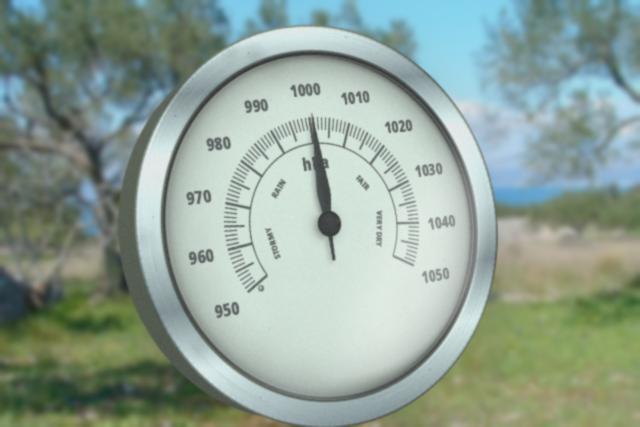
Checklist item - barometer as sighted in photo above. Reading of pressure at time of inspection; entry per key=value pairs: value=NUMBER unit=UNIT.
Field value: value=1000 unit=hPa
